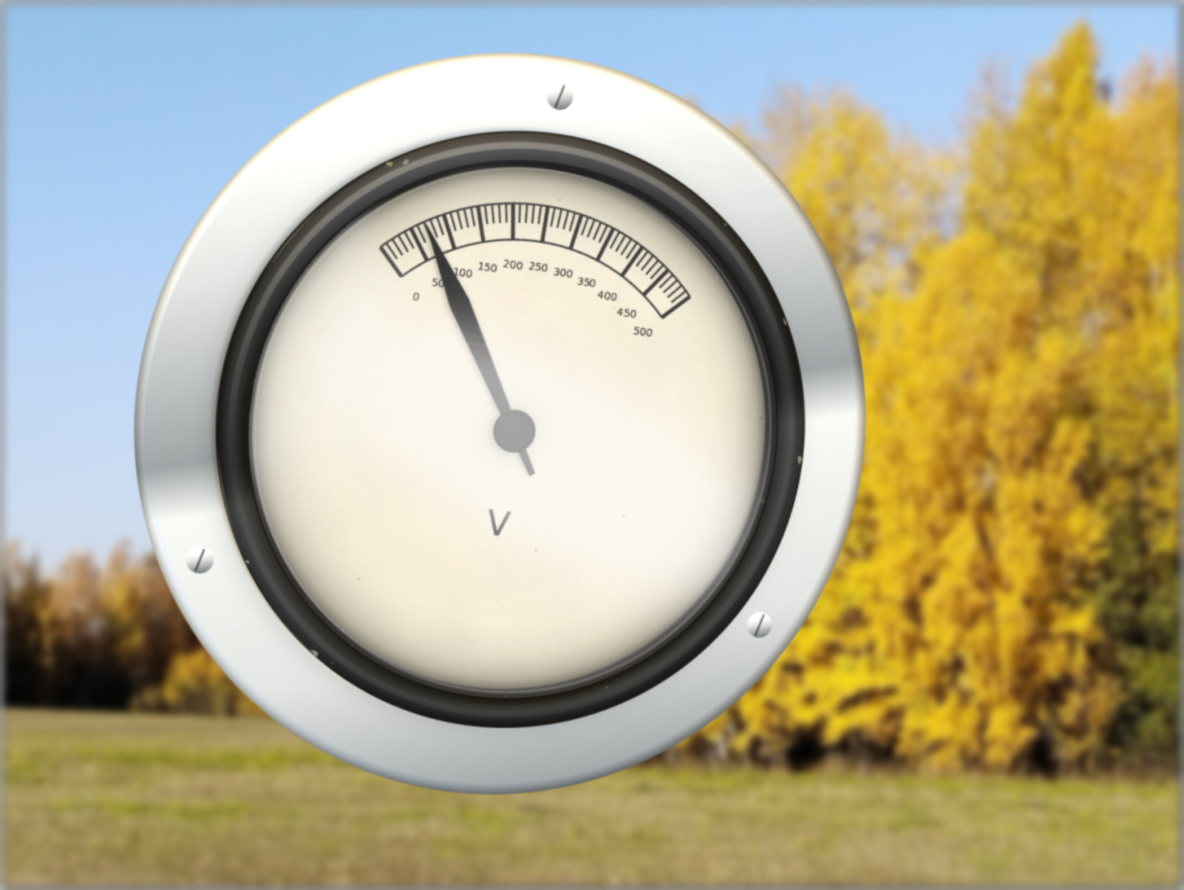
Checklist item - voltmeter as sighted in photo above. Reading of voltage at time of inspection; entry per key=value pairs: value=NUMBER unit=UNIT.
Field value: value=70 unit=V
